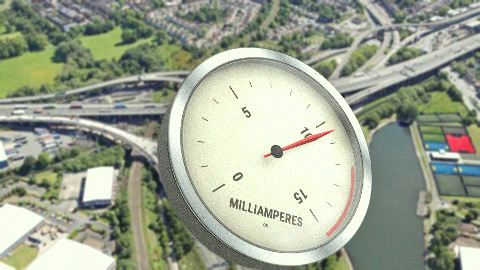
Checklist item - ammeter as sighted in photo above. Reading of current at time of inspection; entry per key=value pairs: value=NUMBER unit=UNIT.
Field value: value=10.5 unit=mA
